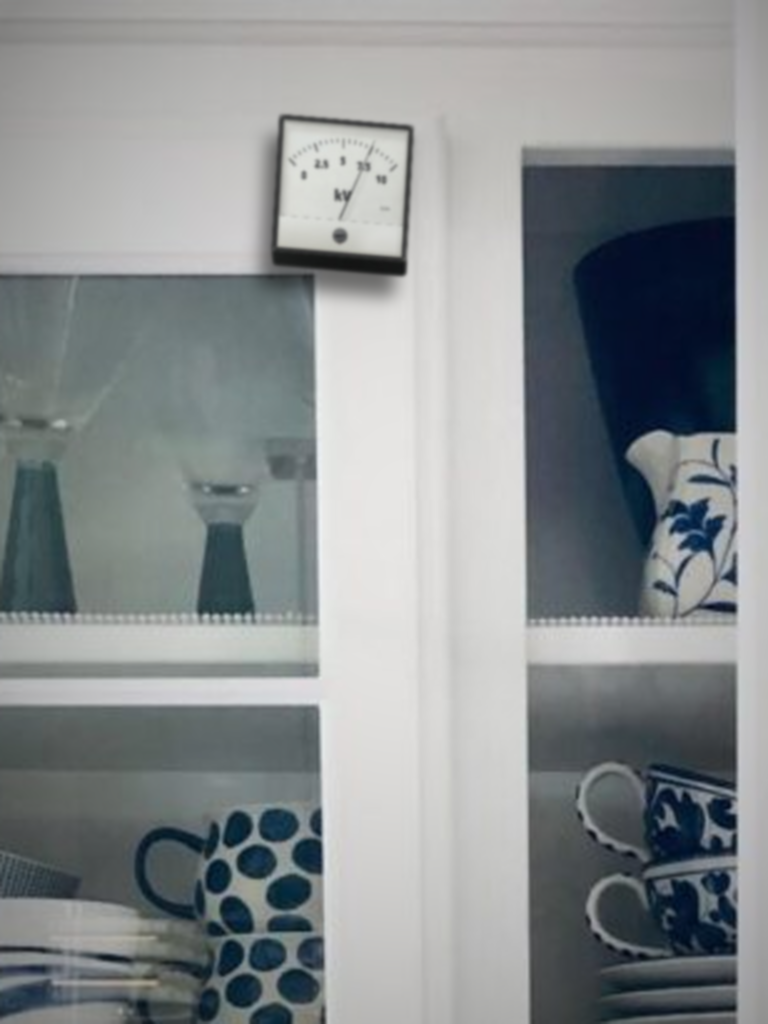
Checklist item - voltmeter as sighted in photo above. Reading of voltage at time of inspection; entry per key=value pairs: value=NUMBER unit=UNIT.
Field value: value=7.5 unit=kV
